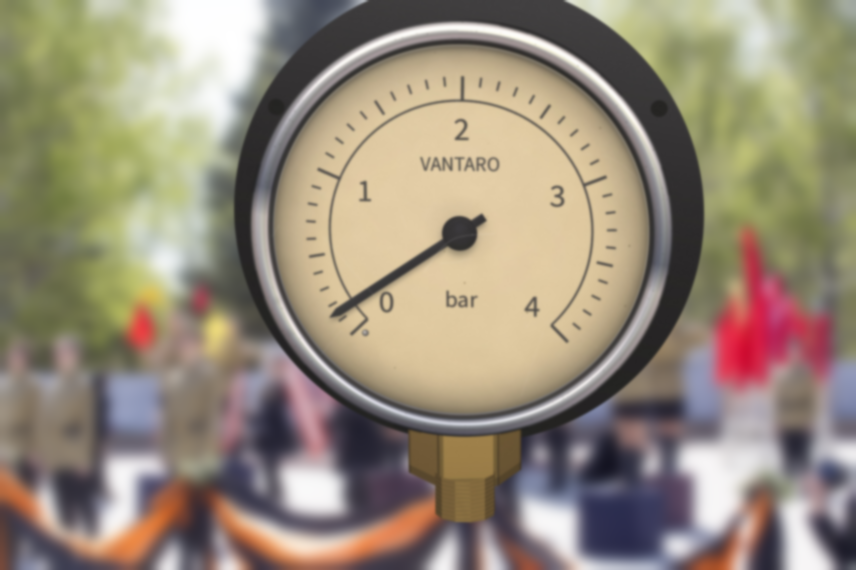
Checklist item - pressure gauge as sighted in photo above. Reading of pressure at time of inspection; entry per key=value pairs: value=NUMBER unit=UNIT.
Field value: value=0.15 unit=bar
